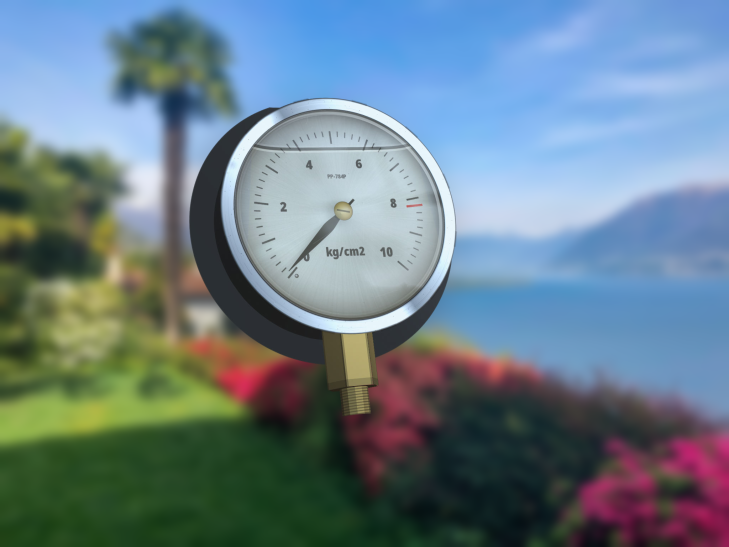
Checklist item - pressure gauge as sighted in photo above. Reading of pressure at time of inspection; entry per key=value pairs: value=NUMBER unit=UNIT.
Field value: value=0.1 unit=kg/cm²
